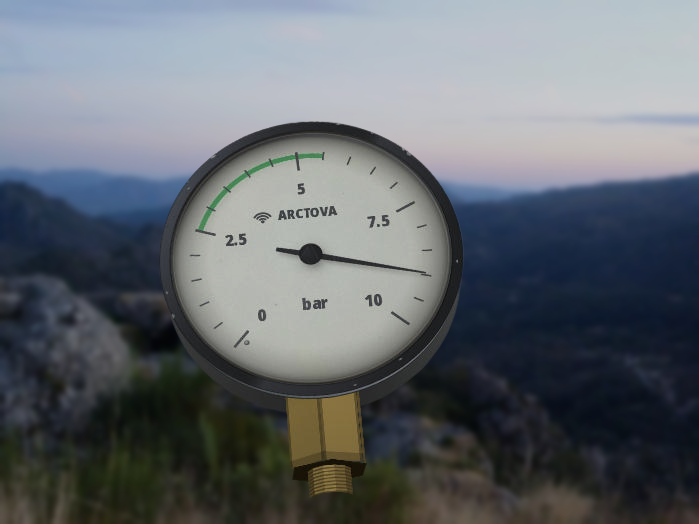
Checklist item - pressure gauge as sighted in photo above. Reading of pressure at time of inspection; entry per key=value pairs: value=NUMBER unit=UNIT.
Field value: value=9 unit=bar
